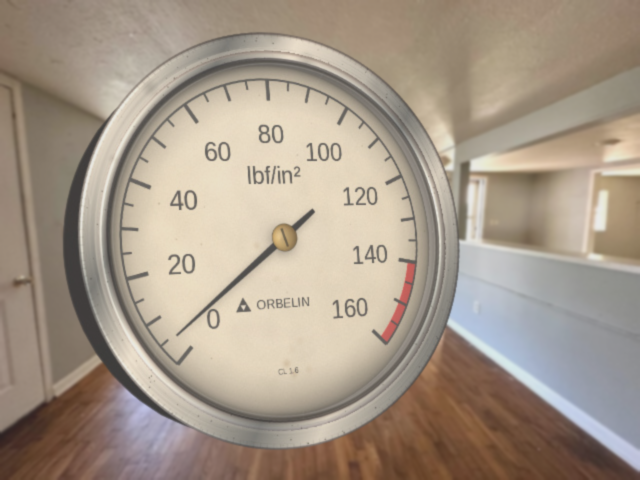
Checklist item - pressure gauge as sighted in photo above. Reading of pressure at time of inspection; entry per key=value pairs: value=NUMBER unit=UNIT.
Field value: value=5 unit=psi
